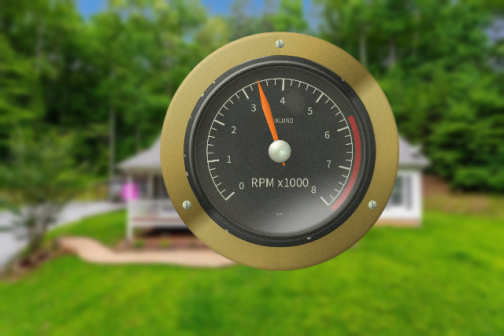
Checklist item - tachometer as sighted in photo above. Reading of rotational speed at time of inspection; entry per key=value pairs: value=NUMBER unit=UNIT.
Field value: value=3400 unit=rpm
